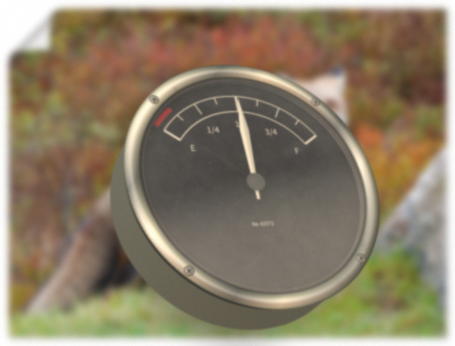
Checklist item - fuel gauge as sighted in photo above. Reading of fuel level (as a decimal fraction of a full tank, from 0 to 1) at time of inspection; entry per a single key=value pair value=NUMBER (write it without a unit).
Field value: value=0.5
